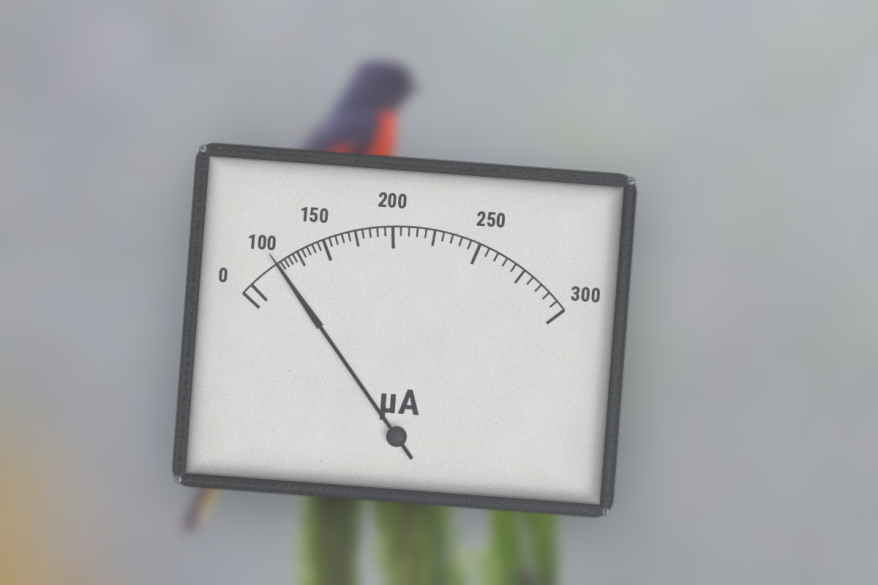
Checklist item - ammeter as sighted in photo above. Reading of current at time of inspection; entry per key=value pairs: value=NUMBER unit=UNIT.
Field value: value=100 unit=µA
